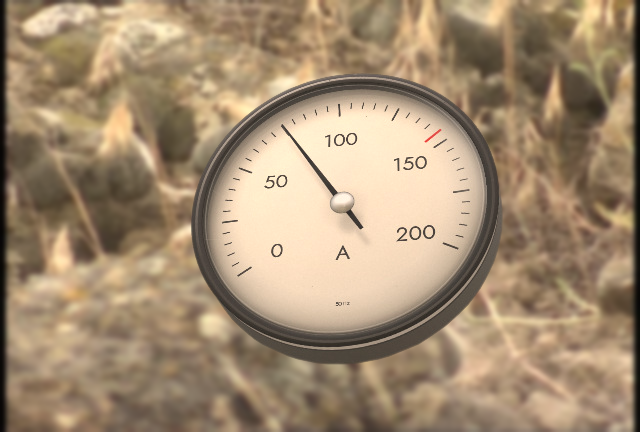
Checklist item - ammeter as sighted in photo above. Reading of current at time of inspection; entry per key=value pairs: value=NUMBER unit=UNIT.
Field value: value=75 unit=A
